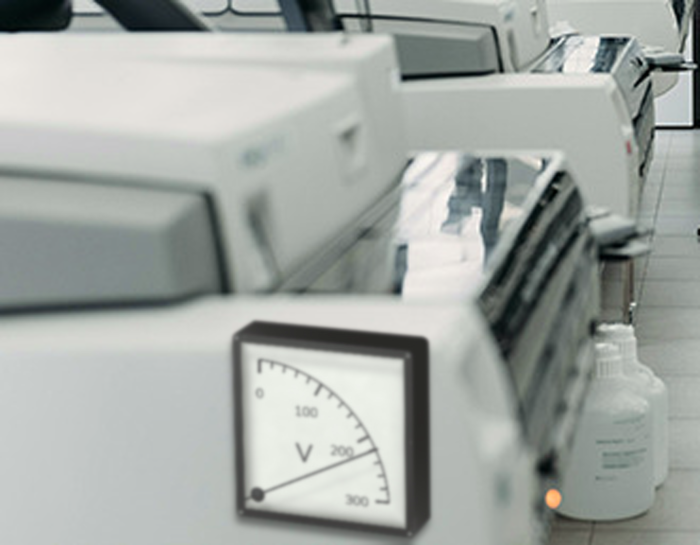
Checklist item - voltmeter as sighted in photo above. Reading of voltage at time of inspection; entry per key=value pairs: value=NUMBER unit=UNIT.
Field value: value=220 unit=V
